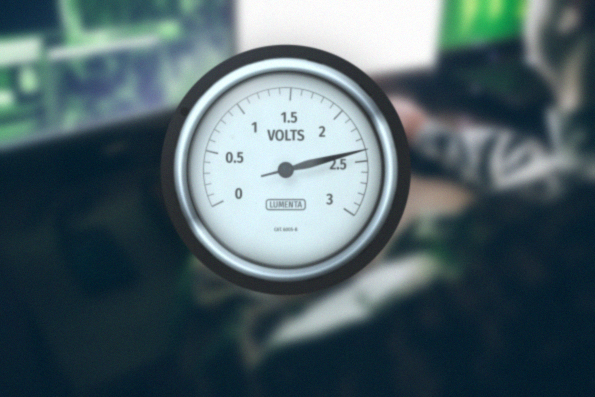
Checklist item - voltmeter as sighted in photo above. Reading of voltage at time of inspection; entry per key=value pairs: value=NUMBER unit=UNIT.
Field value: value=2.4 unit=V
